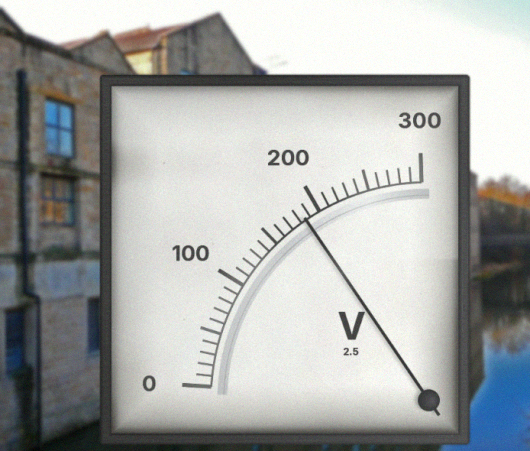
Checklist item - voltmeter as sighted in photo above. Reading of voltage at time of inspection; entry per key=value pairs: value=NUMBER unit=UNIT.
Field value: value=185 unit=V
